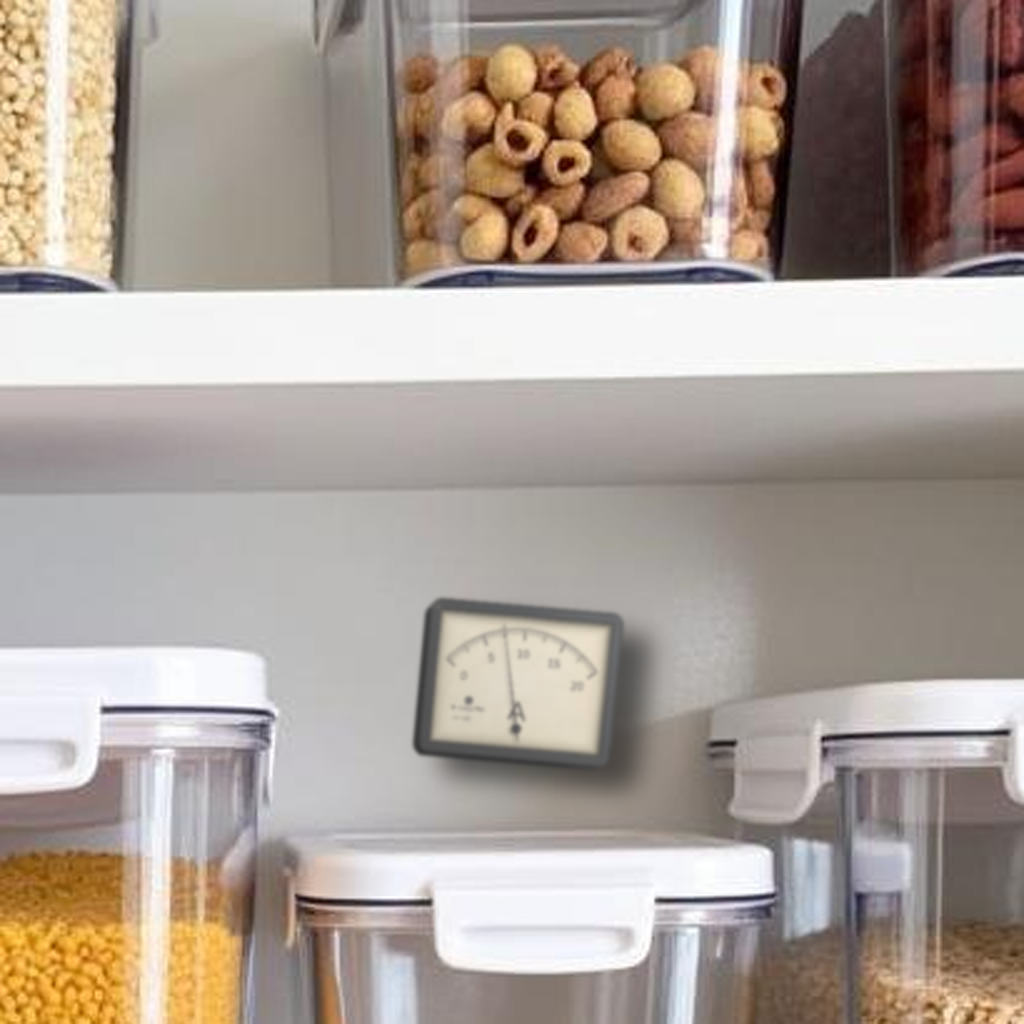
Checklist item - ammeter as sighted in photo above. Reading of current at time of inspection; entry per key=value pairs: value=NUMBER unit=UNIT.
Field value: value=7.5 unit=A
